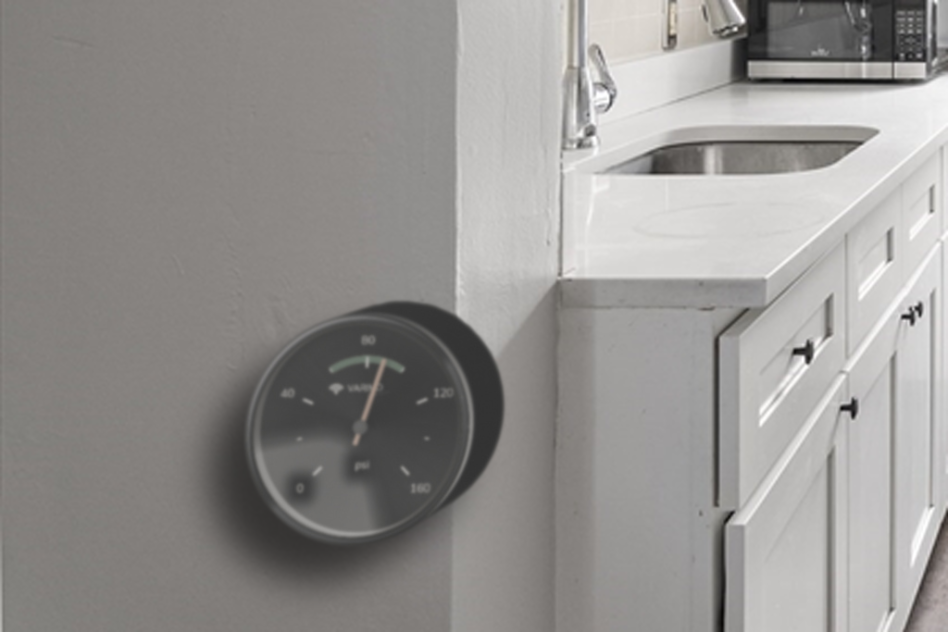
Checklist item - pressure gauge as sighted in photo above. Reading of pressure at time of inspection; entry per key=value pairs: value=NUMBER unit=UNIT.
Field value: value=90 unit=psi
